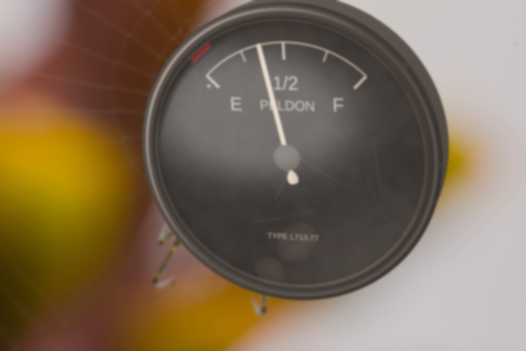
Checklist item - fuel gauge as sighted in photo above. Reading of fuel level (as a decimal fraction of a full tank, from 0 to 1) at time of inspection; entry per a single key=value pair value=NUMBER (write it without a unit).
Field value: value=0.375
